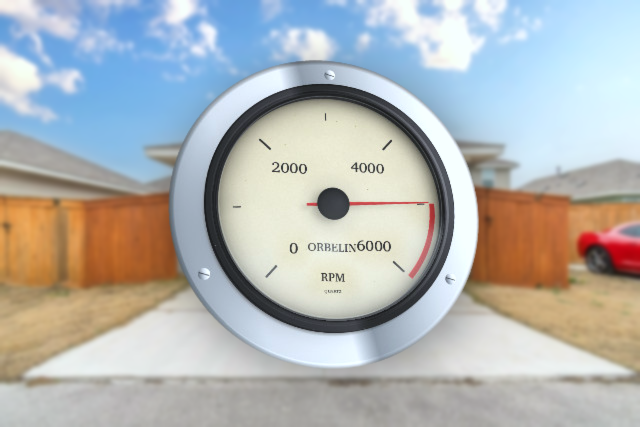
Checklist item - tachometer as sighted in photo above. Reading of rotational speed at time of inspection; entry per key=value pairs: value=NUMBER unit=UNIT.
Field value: value=5000 unit=rpm
